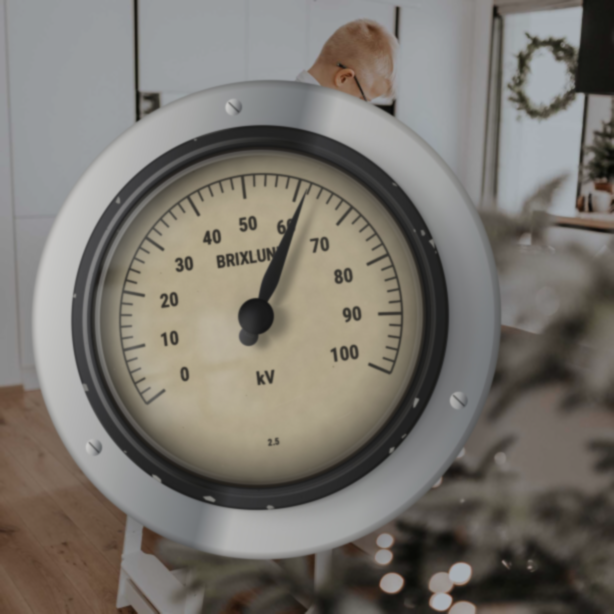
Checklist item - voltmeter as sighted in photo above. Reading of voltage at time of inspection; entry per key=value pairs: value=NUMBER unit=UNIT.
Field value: value=62 unit=kV
